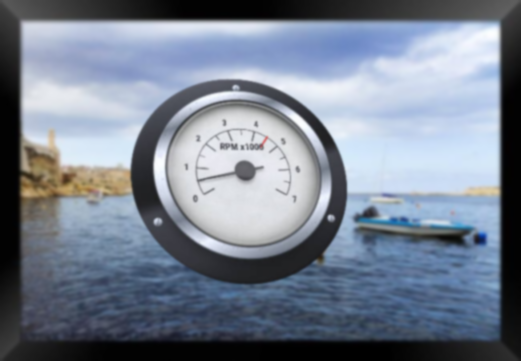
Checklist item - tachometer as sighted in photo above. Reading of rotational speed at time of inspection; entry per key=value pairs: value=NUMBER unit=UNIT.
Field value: value=500 unit=rpm
